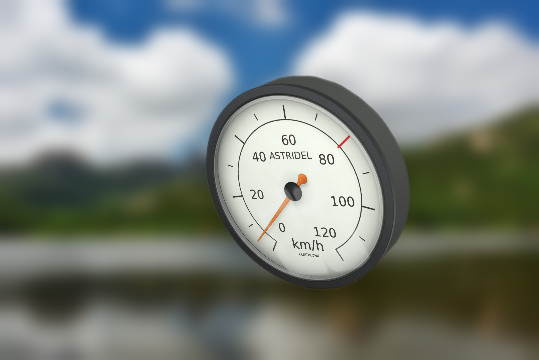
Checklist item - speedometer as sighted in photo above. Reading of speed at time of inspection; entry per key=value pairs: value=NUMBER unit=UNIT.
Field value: value=5 unit=km/h
